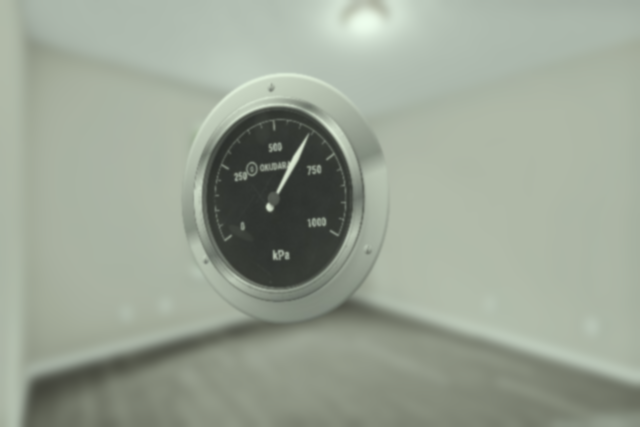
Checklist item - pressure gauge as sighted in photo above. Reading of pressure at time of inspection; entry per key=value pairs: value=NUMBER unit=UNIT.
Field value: value=650 unit=kPa
